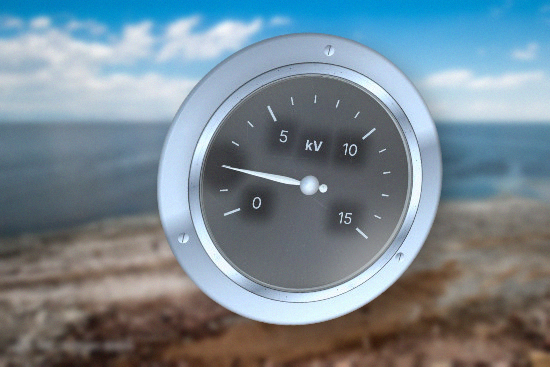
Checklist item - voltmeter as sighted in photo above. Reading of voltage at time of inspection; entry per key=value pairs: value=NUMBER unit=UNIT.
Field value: value=2 unit=kV
